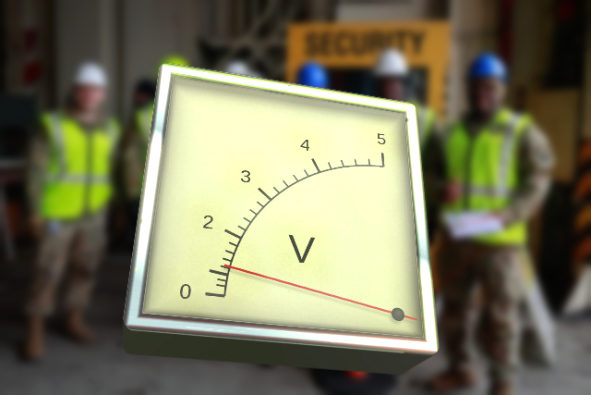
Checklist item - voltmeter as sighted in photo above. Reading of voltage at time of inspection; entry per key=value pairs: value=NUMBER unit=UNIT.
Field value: value=1.2 unit=V
